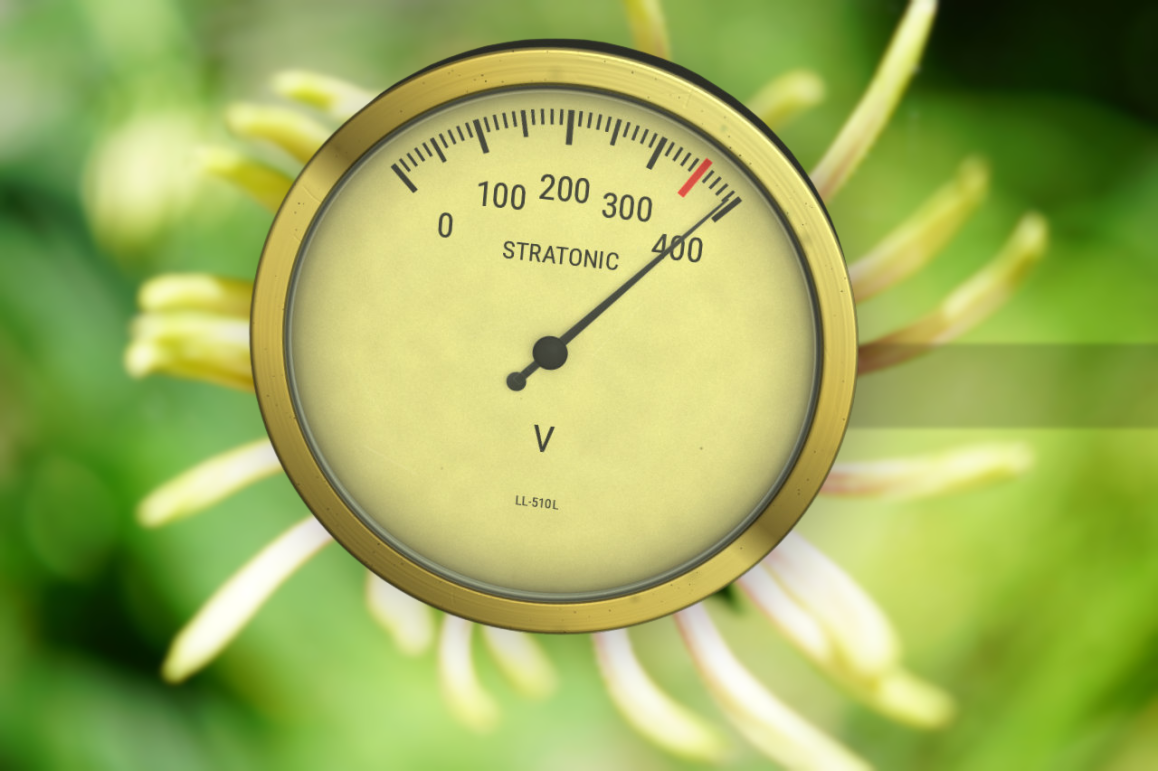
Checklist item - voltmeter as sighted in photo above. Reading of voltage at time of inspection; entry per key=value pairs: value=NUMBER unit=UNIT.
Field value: value=390 unit=V
